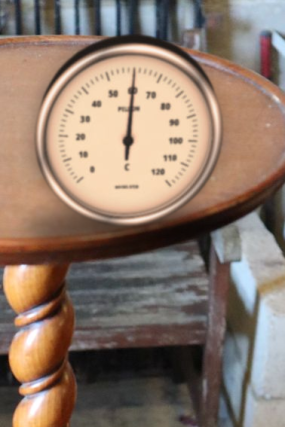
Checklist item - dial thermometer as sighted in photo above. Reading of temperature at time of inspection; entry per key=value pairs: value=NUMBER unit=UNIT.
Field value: value=60 unit=°C
